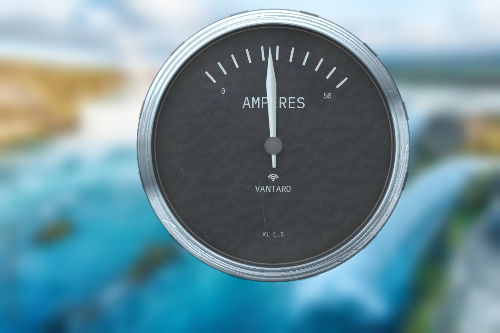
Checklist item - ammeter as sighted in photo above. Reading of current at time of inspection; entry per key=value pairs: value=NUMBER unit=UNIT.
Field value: value=22.5 unit=A
